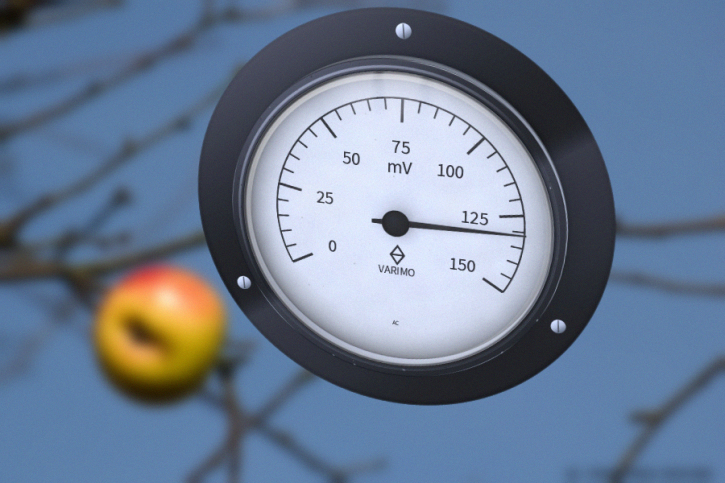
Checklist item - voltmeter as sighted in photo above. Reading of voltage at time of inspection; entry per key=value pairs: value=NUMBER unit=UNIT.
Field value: value=130 unit=mV
